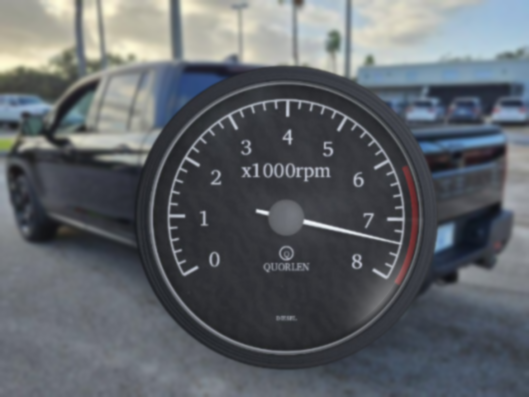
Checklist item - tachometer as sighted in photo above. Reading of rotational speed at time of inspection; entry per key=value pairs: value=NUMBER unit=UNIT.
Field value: value=7400 unit=rpm
